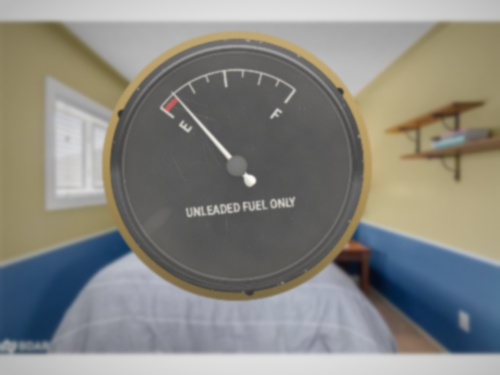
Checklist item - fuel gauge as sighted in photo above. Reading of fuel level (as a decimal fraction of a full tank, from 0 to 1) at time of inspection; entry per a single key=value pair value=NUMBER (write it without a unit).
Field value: value=0.125
